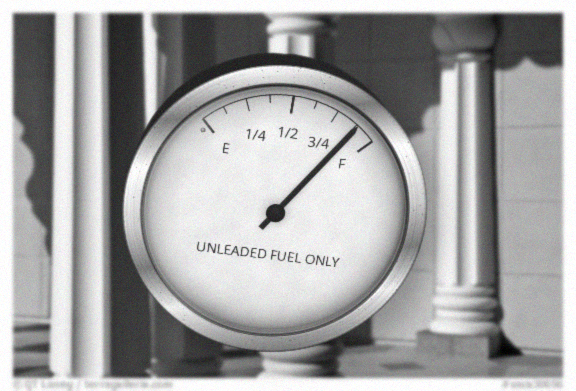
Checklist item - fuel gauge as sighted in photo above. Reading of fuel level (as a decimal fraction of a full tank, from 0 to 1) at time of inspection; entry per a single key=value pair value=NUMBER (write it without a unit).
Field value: value=0.875
